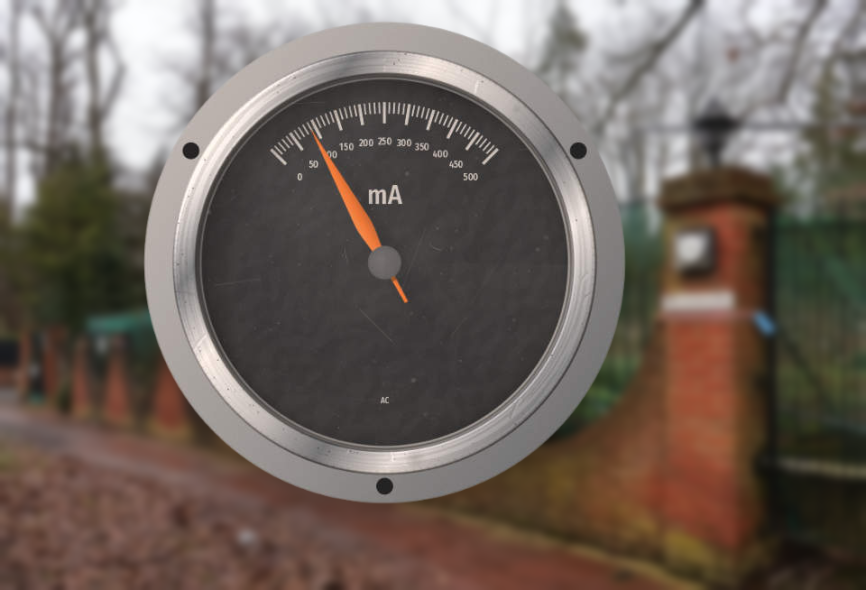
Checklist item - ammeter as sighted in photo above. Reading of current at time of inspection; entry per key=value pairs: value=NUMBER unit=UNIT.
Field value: value=90 unit=mA
